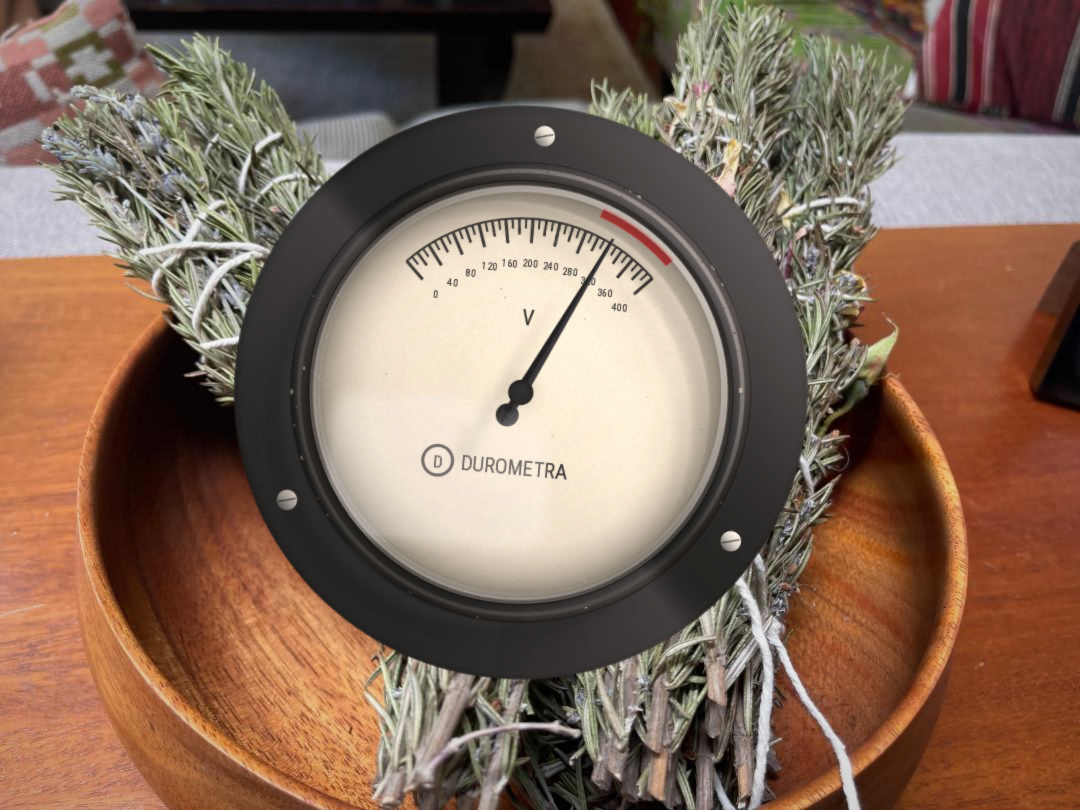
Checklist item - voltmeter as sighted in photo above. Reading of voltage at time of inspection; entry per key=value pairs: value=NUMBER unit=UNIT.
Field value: value=320 unit=V
